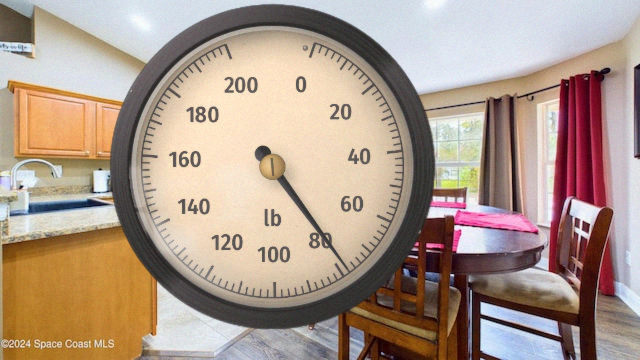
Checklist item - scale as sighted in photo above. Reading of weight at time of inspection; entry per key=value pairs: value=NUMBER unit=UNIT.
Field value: value=78 unit=lb
